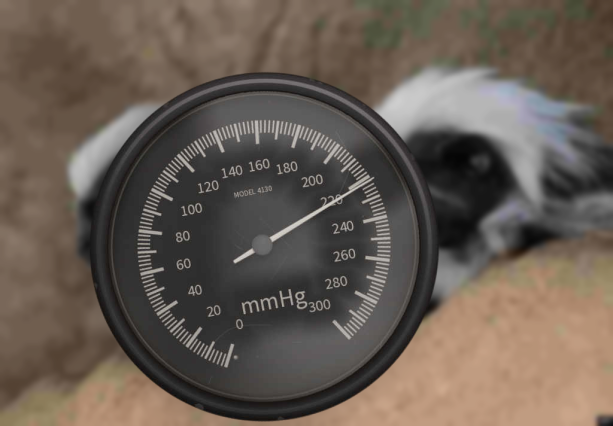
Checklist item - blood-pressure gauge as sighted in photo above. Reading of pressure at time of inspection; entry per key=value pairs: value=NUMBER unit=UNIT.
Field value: value=222 unit=mmHg
